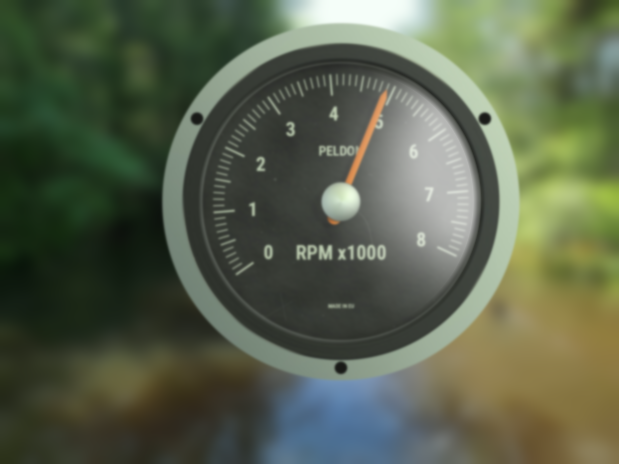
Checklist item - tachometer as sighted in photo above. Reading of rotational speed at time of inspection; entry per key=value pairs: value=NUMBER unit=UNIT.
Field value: value=4900 unit=rpm
